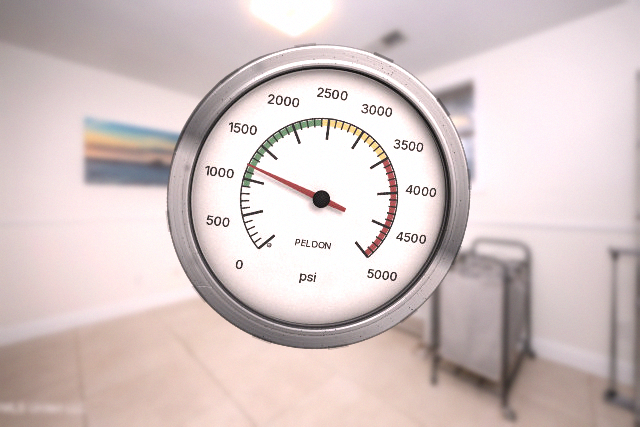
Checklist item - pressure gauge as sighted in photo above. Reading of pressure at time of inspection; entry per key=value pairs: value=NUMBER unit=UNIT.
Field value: value=1200 unit=psi
